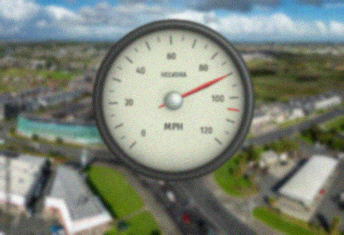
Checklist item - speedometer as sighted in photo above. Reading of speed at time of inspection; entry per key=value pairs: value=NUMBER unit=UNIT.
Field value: value=90 unit=mph
